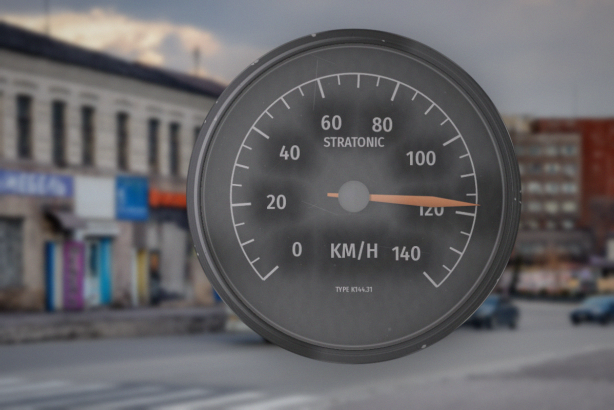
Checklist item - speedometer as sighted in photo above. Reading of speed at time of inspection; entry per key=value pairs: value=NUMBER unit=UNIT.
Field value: value=117.5 unit=km/h
